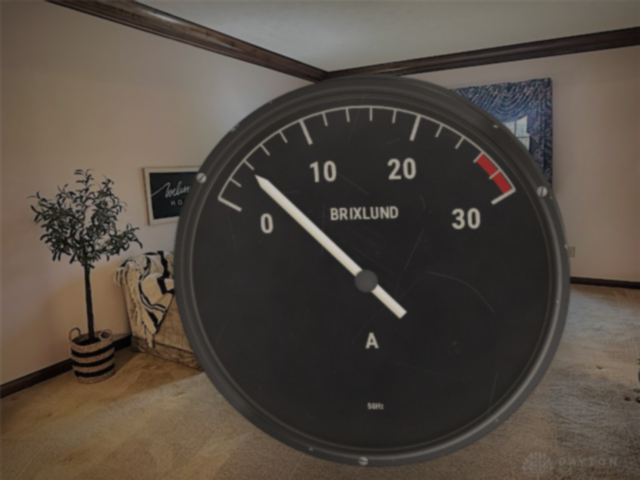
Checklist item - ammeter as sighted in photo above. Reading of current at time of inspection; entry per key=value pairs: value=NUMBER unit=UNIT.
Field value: value=4 unit=A
